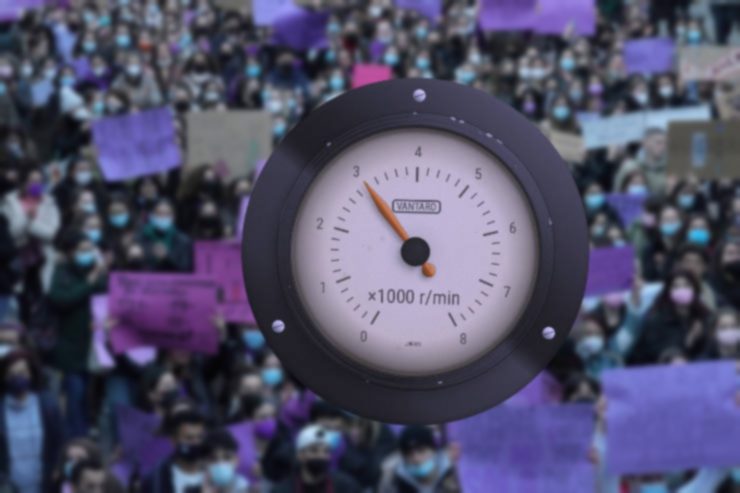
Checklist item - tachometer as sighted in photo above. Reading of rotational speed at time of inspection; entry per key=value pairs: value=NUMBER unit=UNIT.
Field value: value=3000 unit=rpm
